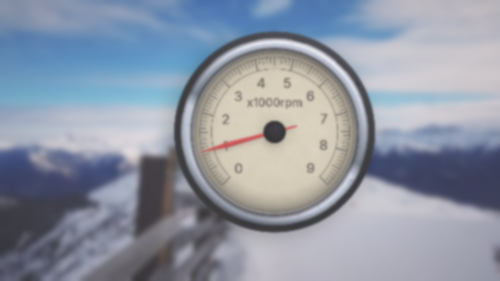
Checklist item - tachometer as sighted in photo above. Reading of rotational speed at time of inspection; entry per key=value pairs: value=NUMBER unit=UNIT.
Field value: value=1000 unit=rpm
